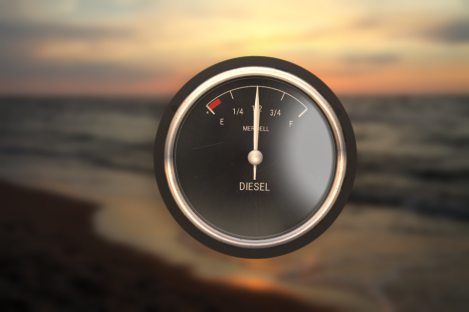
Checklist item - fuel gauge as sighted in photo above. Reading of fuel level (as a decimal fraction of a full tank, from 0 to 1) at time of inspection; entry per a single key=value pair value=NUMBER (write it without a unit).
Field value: value=0.5
